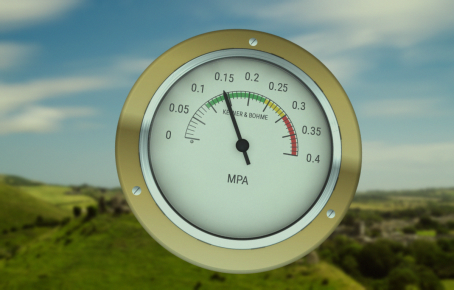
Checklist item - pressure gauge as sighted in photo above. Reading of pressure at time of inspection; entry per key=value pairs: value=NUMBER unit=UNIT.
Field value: value=0.14 unit=MPa
